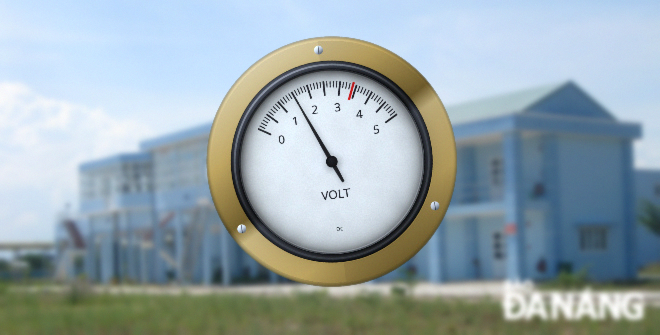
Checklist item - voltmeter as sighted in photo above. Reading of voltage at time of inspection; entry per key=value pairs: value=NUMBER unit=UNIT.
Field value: value=1.5 unit=V
